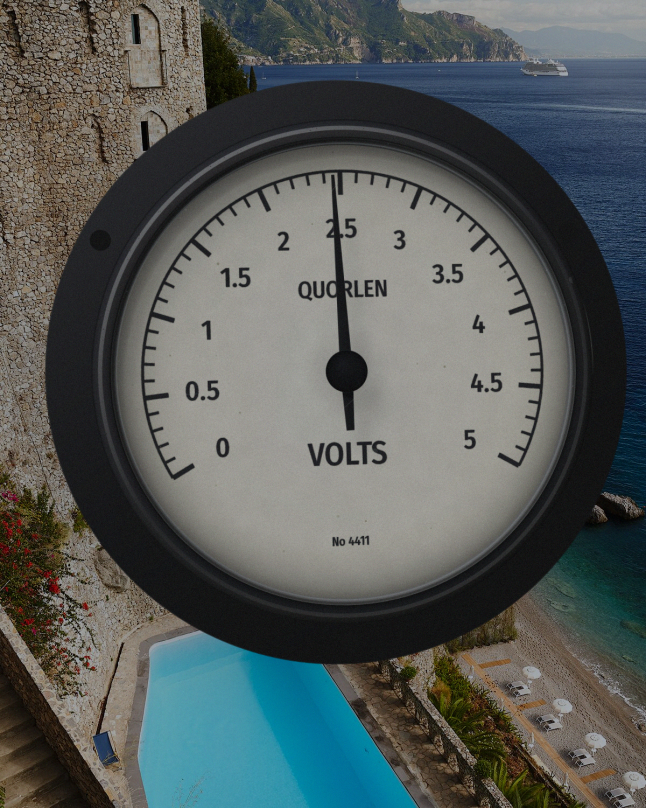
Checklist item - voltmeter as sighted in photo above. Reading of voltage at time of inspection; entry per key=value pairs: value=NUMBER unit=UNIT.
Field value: value=2.45 unit=V
